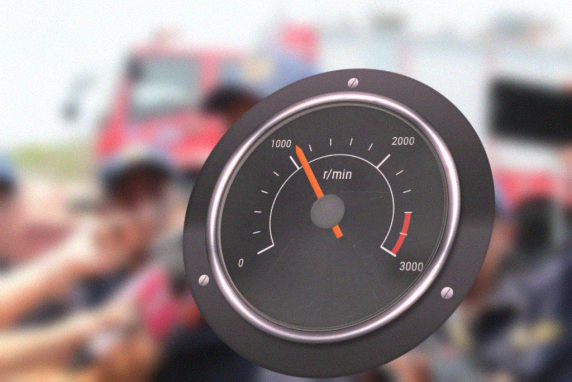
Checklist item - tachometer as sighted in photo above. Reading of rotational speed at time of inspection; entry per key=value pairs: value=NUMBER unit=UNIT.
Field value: value=1100 unit=rpm
